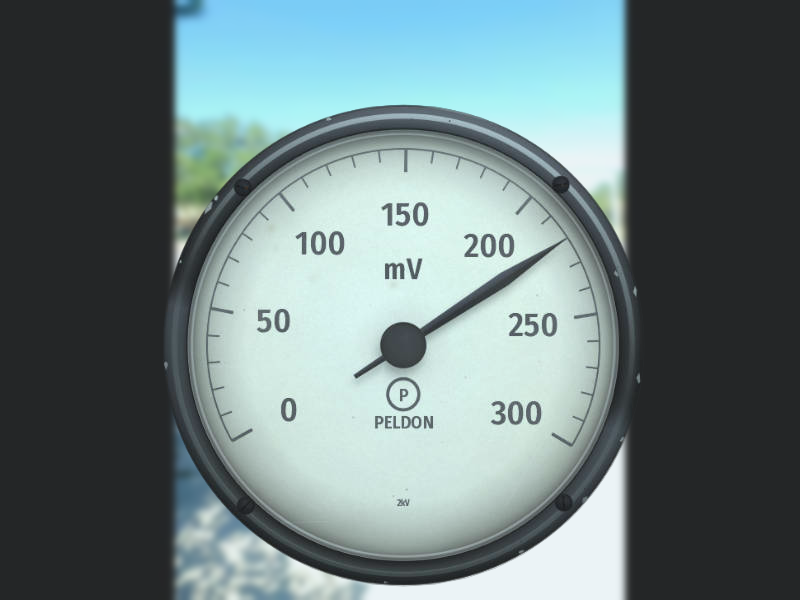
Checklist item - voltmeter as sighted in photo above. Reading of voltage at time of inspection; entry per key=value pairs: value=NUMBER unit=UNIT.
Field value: value=220 unit=mV
